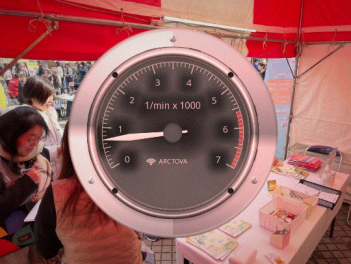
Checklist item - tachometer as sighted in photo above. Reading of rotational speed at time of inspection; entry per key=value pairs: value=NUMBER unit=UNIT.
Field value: value=700 unit=rpm
